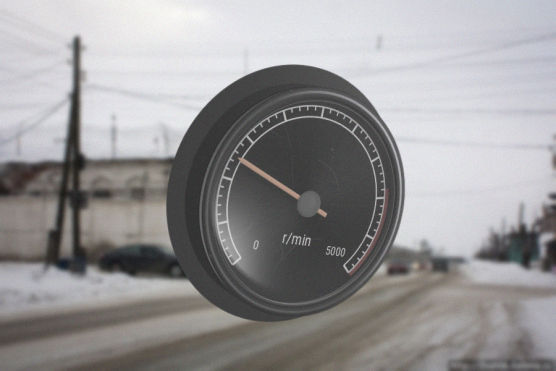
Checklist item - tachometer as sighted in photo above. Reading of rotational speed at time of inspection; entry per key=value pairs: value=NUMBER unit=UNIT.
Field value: value=1250 unit=rpm
